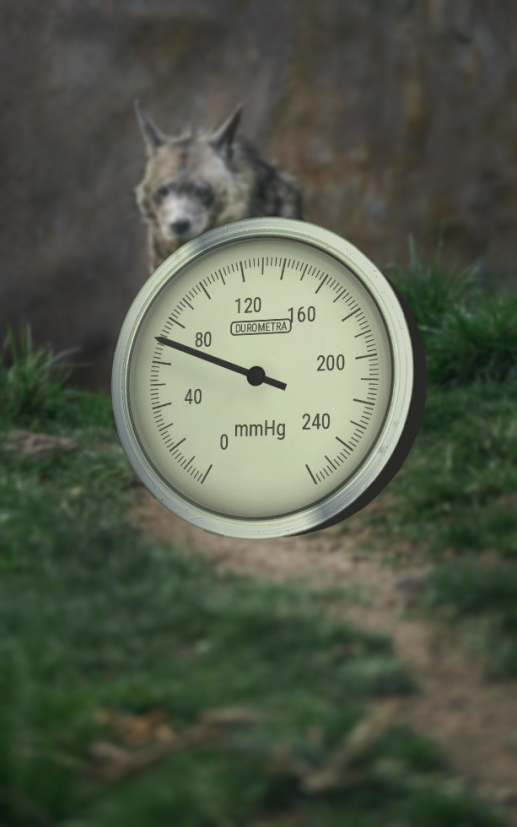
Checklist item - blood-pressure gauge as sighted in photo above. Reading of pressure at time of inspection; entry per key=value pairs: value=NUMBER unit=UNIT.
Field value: value=70 unit=mmHg
